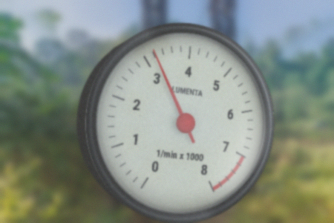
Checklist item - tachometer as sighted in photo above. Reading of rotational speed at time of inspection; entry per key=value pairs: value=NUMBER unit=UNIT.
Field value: value=3200 unit=rpm
